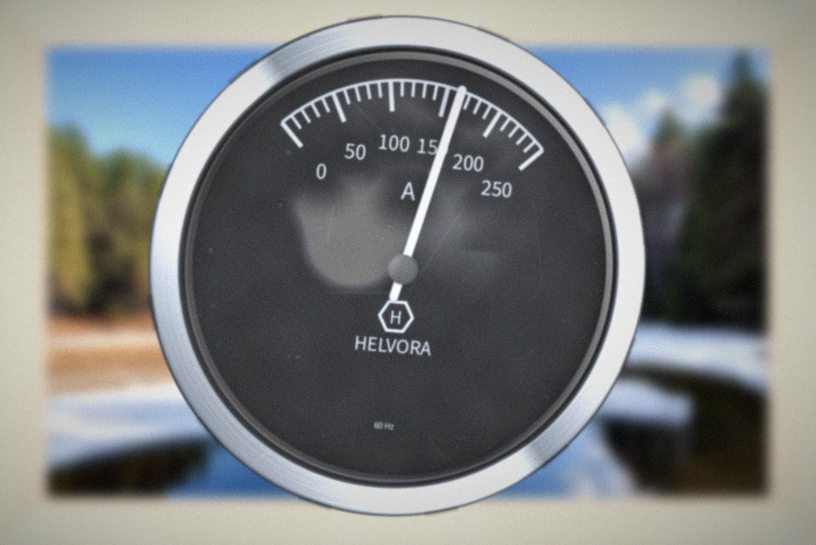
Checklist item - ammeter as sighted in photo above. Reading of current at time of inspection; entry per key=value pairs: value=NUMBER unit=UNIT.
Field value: value=160 unit=A
